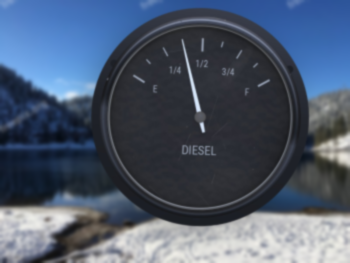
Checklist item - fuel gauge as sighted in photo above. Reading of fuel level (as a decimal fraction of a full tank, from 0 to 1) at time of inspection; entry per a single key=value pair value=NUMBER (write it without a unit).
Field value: value=0.375
